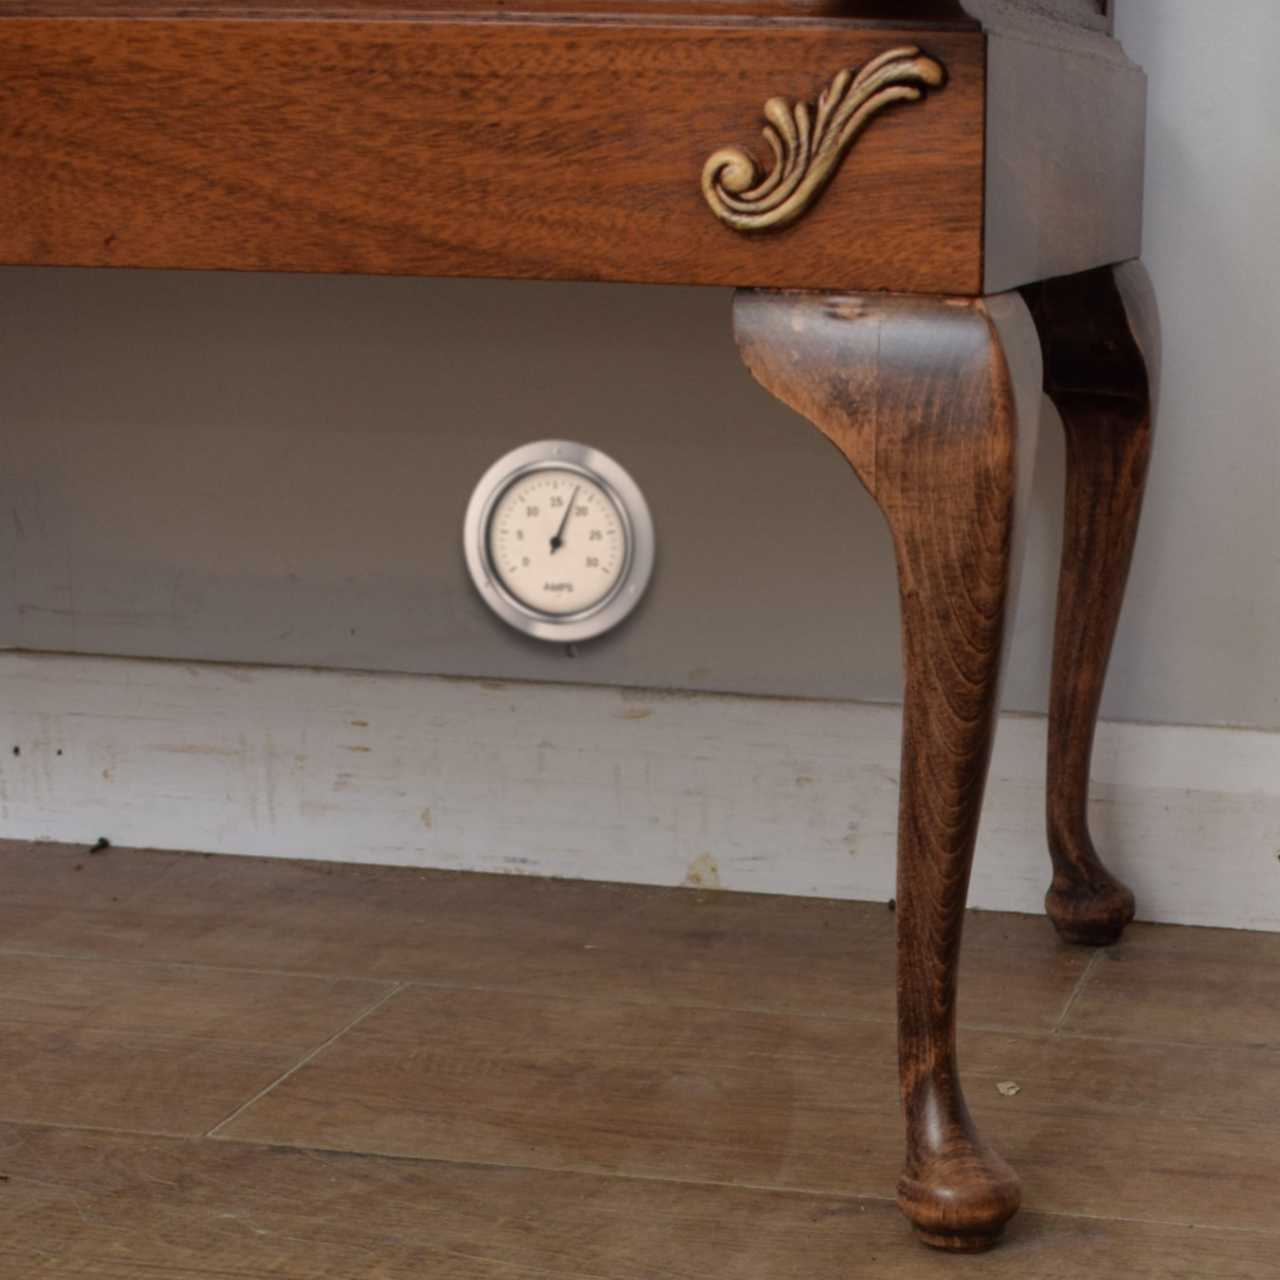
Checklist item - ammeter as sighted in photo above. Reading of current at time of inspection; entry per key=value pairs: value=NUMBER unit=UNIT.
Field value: value=18 unit=A
